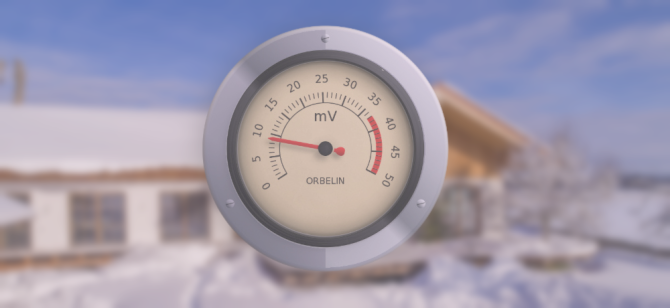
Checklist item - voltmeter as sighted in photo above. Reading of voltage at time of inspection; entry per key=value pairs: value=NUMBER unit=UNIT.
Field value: value=9 unit=mV
